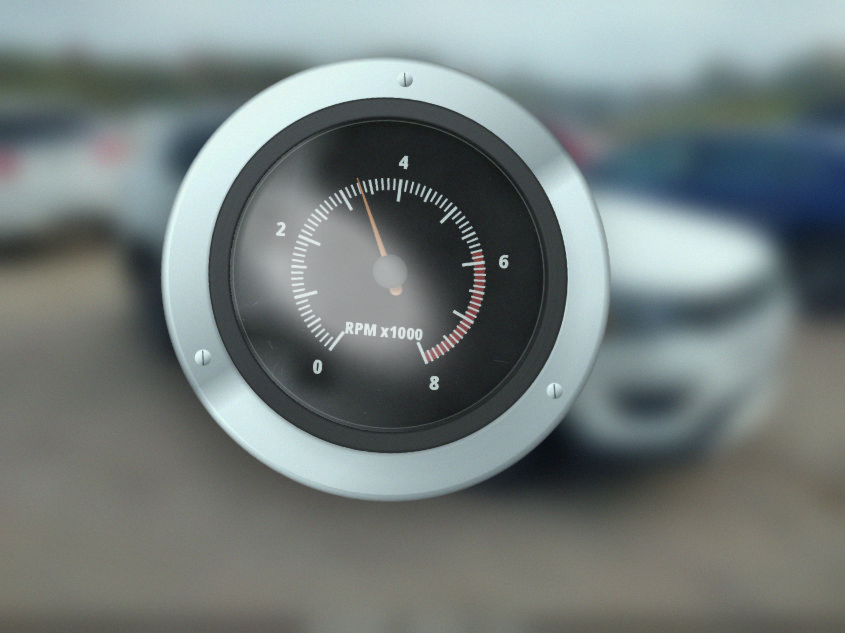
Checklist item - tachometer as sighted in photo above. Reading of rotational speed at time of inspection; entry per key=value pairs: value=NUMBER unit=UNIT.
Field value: value=3300 unit=rpm
